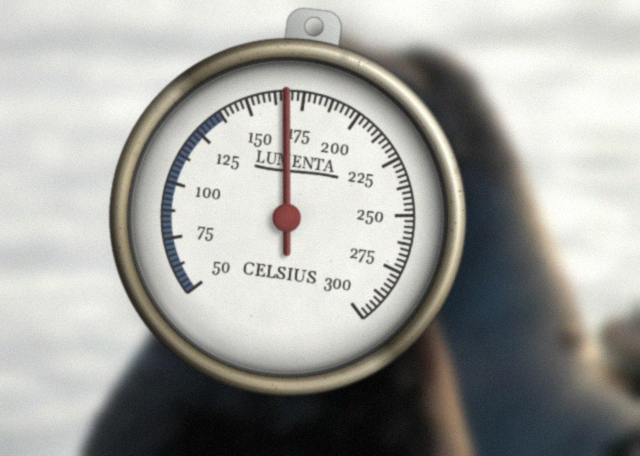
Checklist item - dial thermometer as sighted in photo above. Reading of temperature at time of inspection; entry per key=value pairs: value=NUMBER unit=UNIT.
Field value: value=167.5 unit=°C
